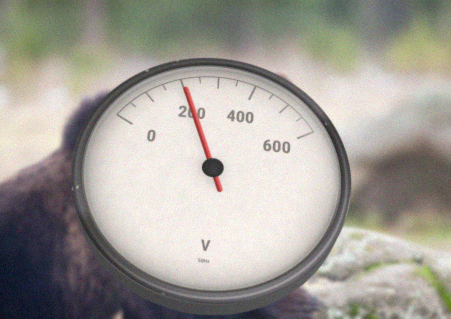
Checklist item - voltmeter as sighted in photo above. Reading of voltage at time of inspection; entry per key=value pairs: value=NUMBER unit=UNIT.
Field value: value=200 unit=V
